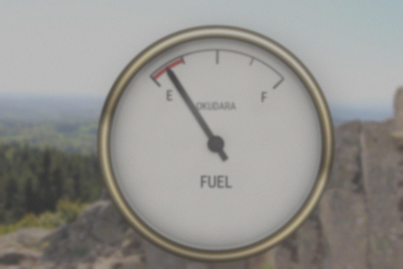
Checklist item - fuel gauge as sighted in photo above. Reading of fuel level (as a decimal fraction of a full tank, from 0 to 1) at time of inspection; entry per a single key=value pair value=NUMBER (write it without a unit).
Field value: value=0.125
